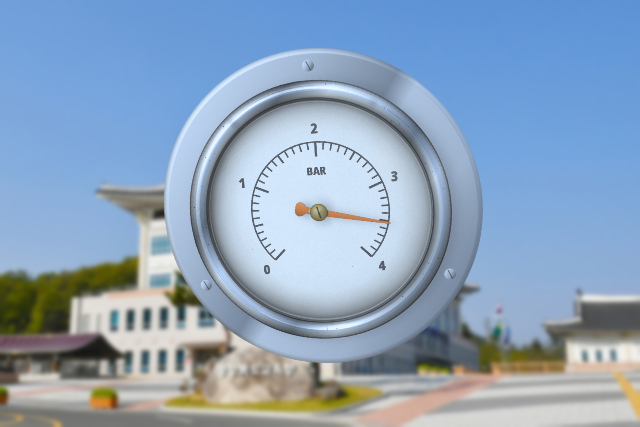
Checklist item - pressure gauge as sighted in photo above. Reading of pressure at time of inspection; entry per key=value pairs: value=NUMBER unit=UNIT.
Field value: value=3.5 unit=bar
